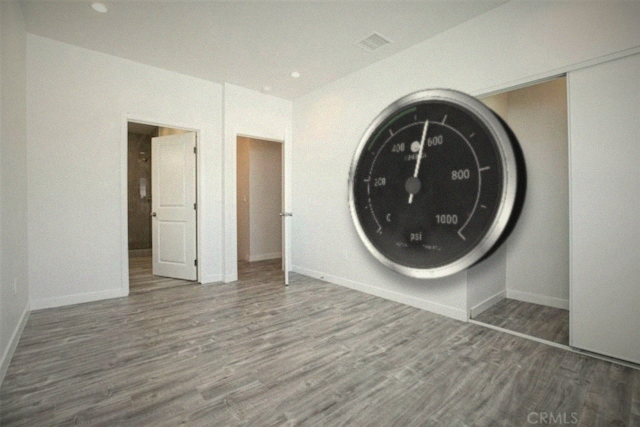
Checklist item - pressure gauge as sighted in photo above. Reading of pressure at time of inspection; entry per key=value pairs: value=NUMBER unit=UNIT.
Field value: value=550 unit=psi
